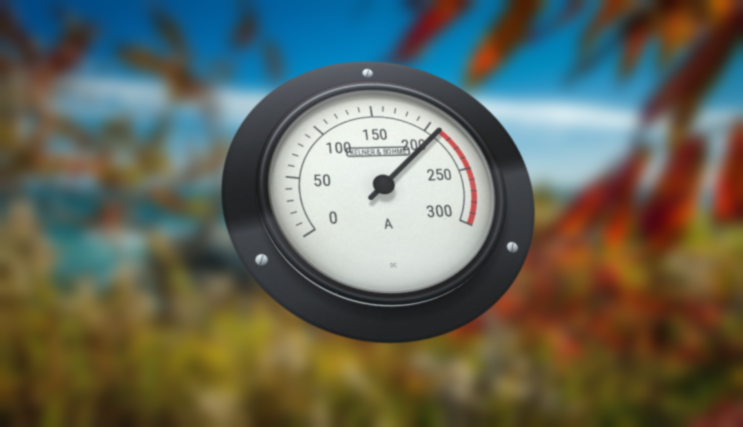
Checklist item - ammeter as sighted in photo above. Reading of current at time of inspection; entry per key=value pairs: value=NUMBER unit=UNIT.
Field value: value=210 unit=A
